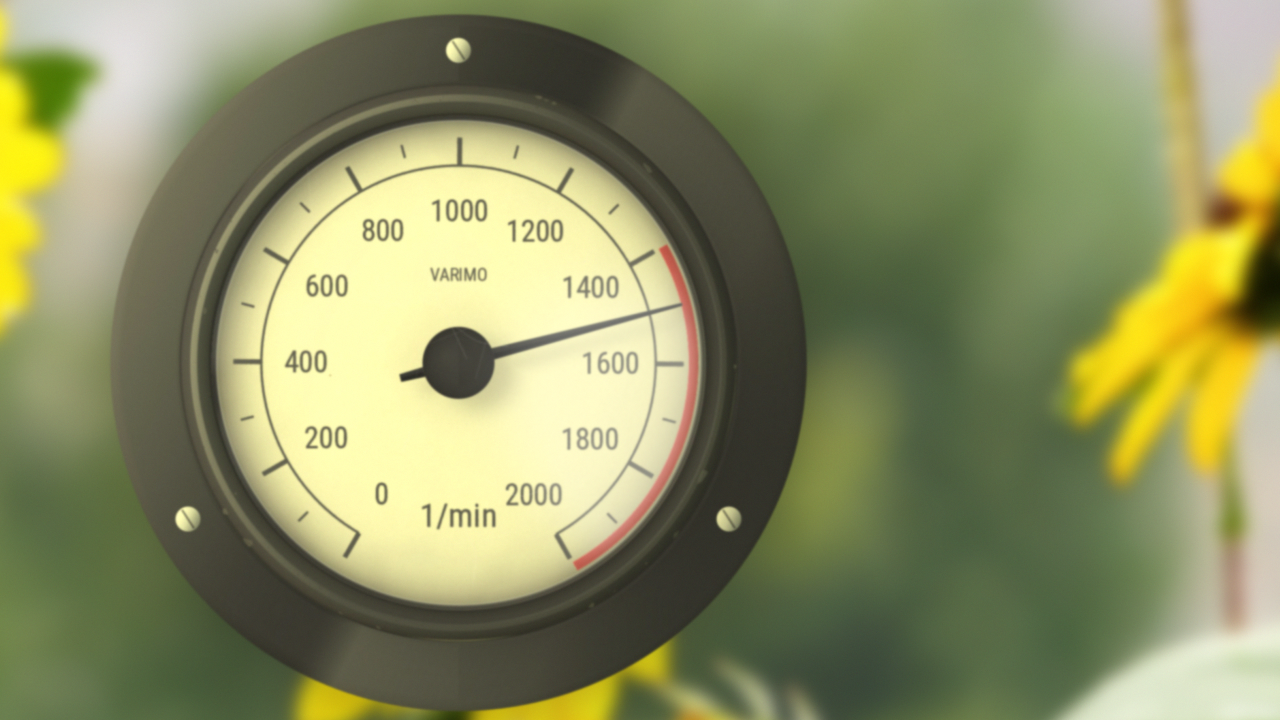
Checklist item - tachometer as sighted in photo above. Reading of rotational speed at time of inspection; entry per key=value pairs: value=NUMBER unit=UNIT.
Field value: value=1500 unit=rpm
